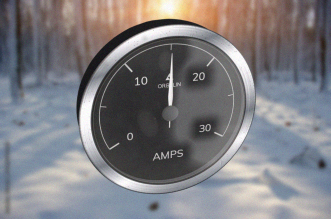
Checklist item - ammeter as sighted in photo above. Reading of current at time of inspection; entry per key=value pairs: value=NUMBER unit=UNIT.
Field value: value=15 unit=A
